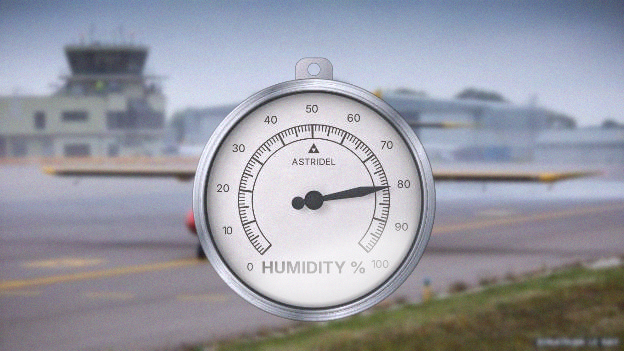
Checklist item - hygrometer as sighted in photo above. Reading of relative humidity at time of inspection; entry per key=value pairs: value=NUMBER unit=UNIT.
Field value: value=80 unit=%
